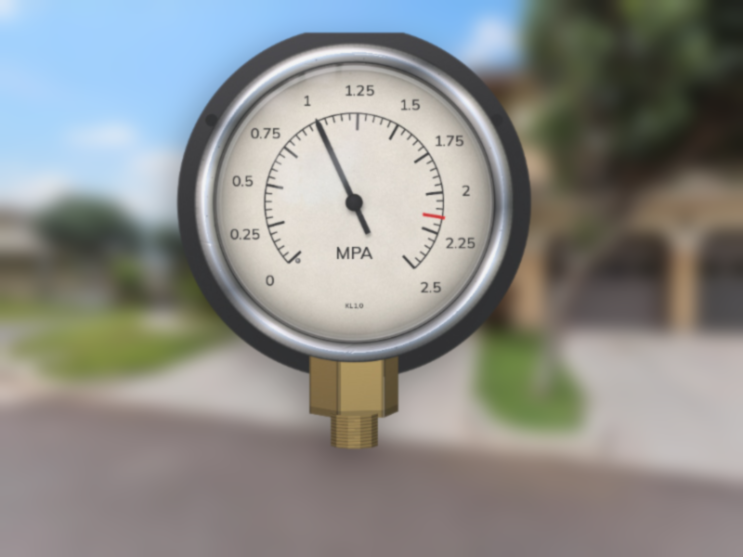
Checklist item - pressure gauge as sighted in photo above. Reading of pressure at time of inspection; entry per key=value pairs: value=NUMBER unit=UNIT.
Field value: value=1 unit=MPa
